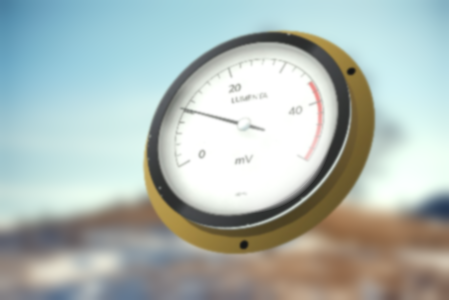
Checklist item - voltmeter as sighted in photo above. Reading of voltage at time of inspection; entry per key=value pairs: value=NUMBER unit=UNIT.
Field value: value=10 unit=mV
